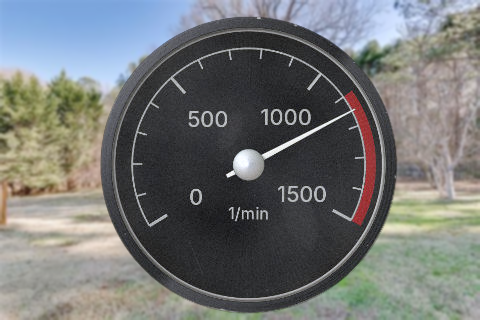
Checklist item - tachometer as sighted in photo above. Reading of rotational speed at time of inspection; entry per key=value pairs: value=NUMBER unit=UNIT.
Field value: value=1150 unit=rpm
